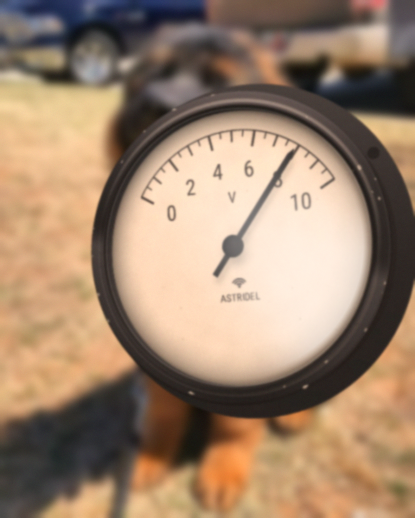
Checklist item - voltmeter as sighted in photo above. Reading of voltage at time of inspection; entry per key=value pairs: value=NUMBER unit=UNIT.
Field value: value=8 unit=V
